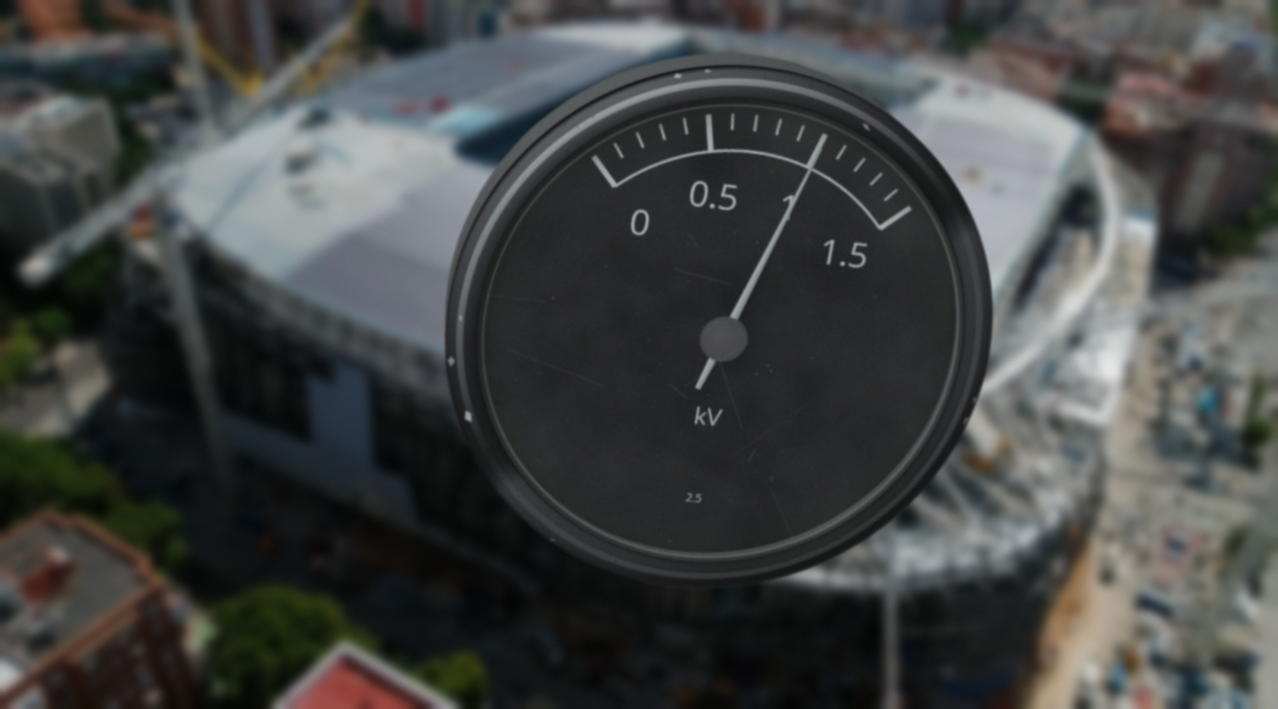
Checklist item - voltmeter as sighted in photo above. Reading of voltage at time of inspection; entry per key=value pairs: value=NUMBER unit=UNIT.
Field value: value=1 unit=kV
